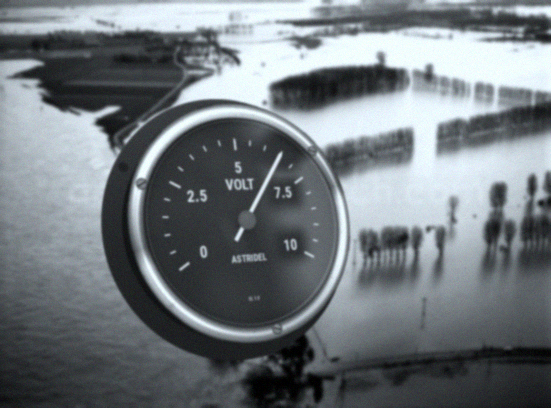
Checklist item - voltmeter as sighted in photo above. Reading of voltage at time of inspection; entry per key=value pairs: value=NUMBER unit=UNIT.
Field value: value=6.5 unit=V
